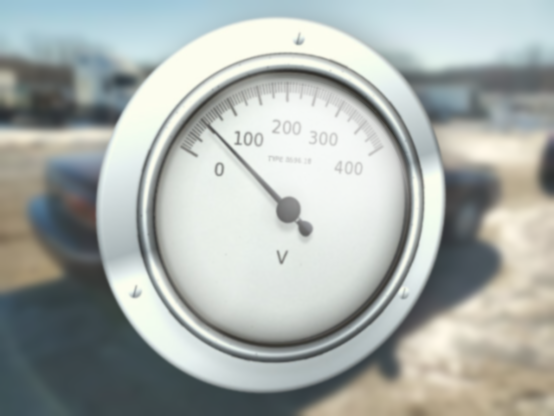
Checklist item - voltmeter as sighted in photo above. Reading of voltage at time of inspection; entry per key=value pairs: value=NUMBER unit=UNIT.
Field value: value=50 unit=V
